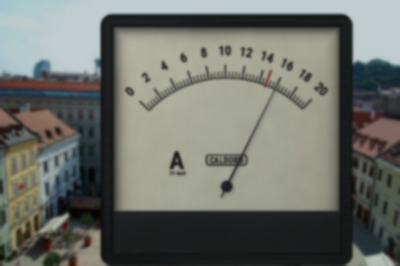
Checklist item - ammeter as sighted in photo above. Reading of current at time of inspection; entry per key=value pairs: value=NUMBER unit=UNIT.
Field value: value=16 unit=A
